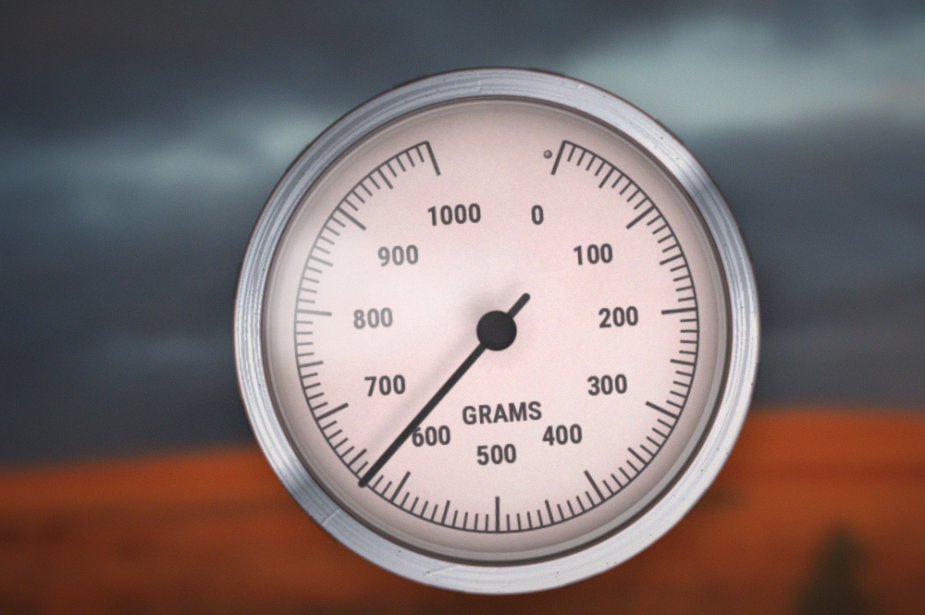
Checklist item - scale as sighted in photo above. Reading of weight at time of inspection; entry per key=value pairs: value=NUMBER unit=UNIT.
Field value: value=630 unit=g
